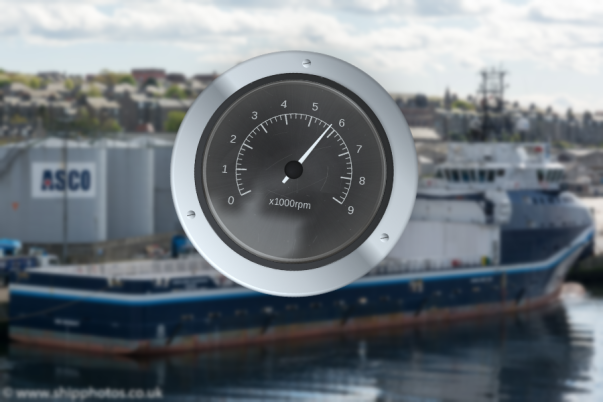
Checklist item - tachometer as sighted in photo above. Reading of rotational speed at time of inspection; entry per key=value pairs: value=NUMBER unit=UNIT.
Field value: value=5800 unit=rpm
